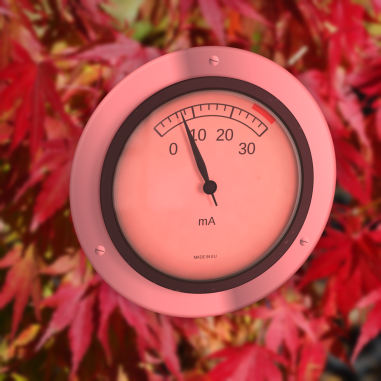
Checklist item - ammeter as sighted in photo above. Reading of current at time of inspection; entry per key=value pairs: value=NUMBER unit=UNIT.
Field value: value=7 unit=mA
